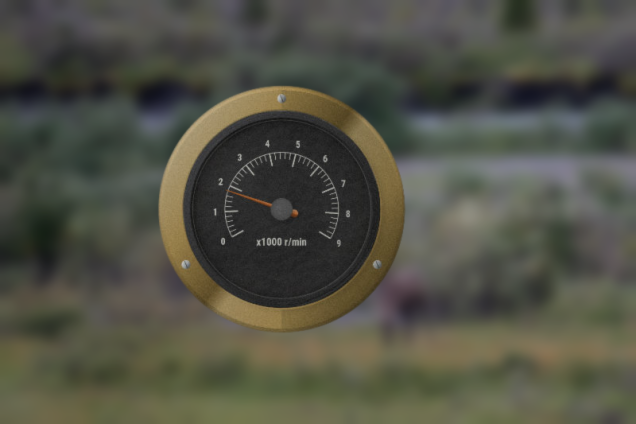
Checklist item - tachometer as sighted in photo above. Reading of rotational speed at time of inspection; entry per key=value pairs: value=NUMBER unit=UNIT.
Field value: value=1800 unit=rpm
